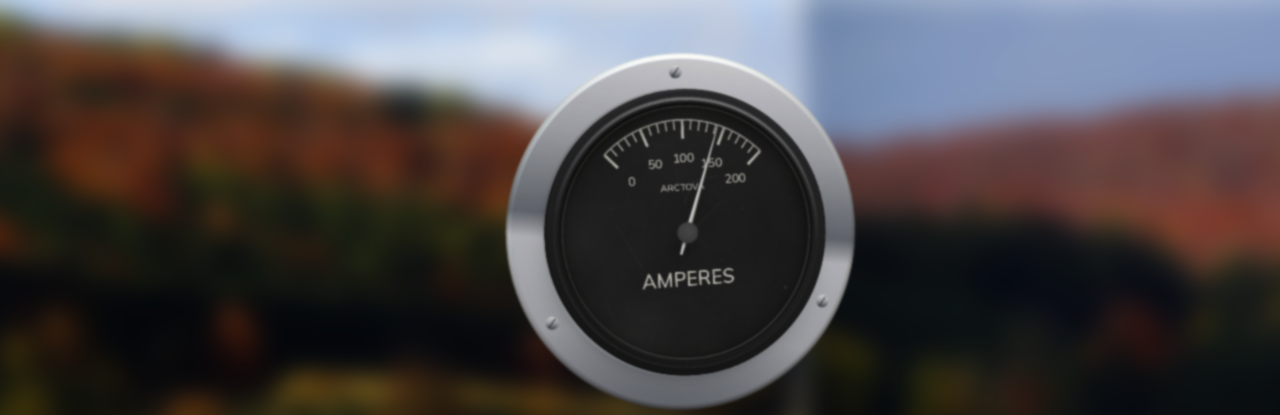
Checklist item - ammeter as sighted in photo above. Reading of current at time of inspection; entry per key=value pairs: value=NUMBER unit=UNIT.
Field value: value=140 unit=A
